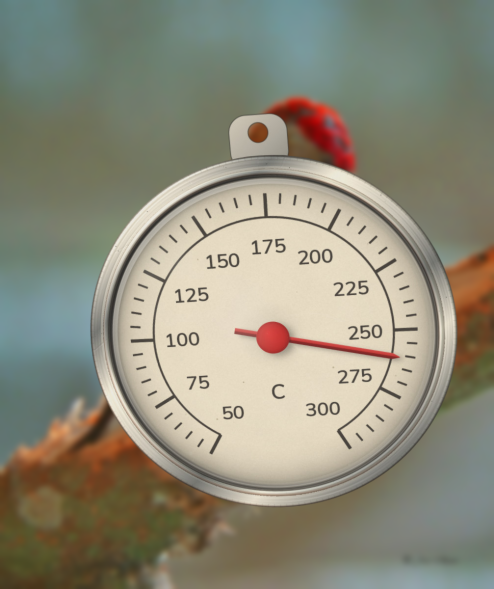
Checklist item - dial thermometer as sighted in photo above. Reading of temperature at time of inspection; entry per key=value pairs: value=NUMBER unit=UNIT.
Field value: value=260 unit=°C
